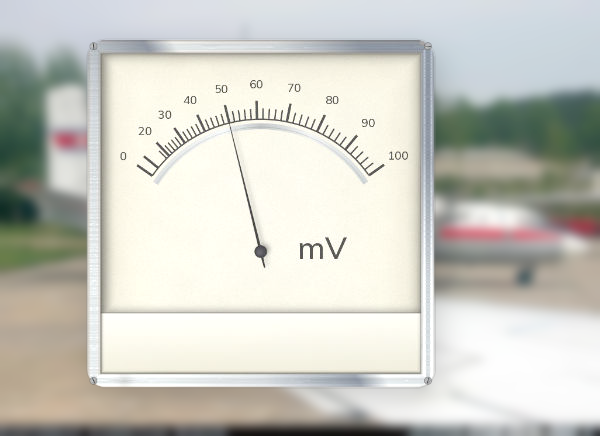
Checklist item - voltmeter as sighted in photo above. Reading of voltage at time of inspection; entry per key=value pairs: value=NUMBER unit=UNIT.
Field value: value=50 unit=mV
